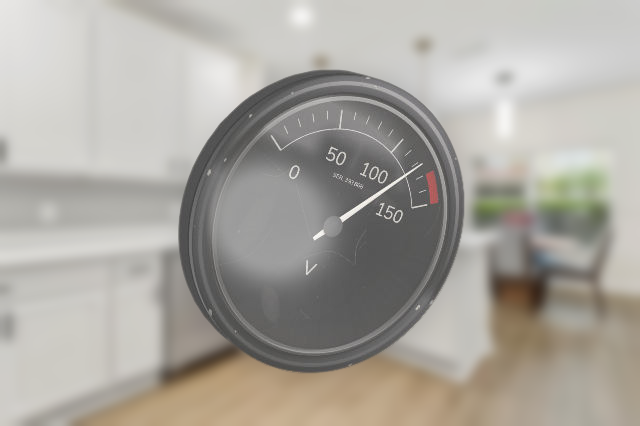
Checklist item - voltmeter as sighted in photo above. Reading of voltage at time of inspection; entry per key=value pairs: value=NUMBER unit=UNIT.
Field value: value=120 unit=V
